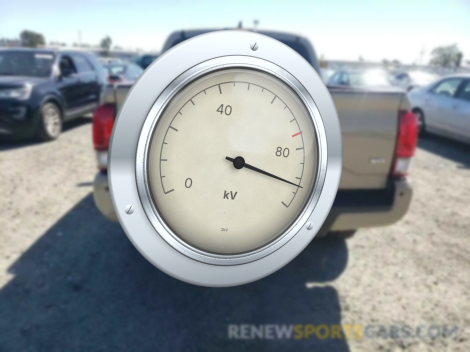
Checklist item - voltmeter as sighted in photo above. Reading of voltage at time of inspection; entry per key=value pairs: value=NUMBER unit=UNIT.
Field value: value=92.5 unit=kV
